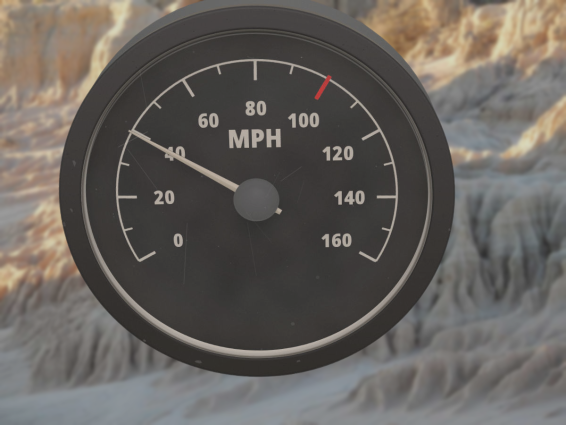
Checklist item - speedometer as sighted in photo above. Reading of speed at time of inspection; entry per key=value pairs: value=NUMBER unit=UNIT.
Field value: value=40 unit=mph
